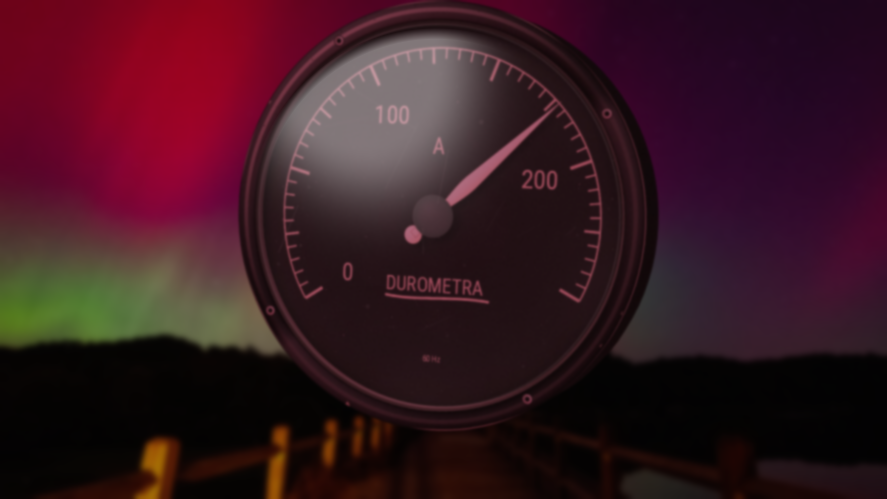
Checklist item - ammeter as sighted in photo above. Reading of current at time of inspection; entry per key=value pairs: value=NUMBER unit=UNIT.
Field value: value=177.5 unit=A
